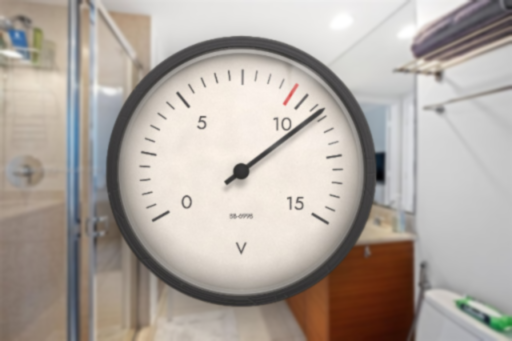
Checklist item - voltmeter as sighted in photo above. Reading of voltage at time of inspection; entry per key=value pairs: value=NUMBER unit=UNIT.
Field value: value=10.75 unit=V
